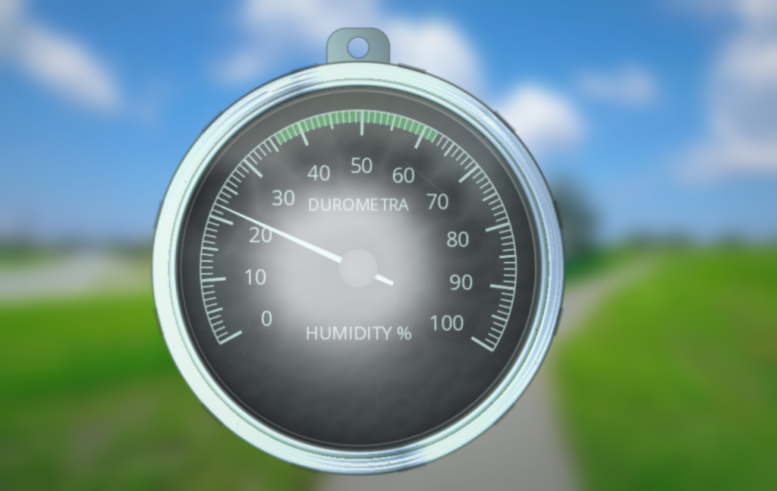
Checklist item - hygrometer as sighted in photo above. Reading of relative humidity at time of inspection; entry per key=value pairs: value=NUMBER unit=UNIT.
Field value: value=22 unit=%
